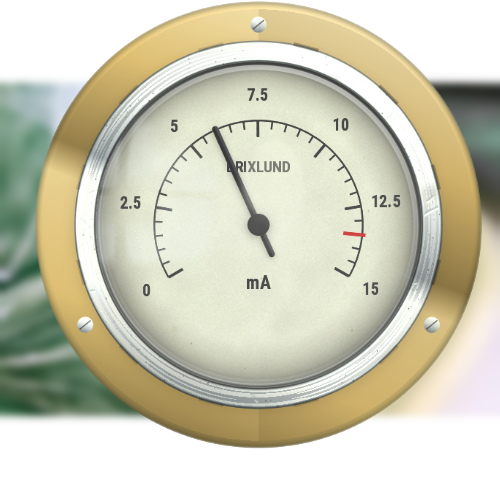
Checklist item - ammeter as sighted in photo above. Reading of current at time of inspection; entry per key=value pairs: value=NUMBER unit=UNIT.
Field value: value=6 unit=mA
